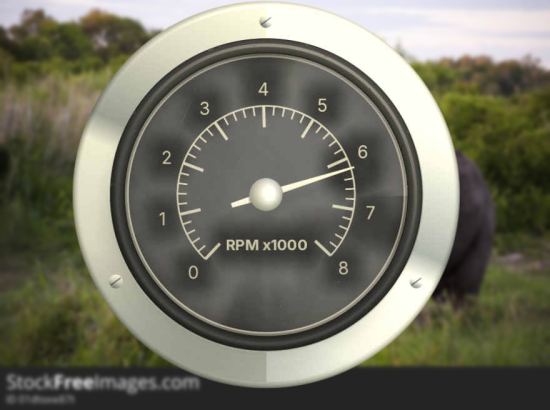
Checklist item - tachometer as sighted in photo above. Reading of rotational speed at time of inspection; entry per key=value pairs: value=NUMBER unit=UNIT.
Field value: value=6200 unit=rpm
